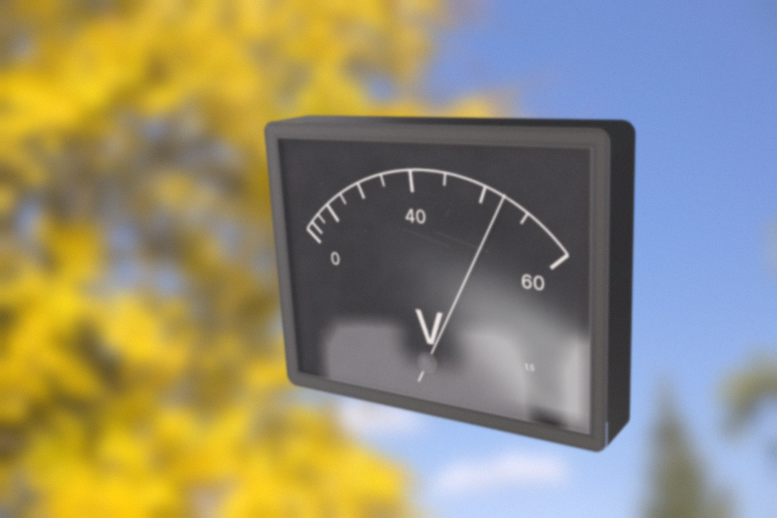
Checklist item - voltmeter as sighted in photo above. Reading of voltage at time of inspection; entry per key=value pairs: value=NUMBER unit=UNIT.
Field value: value=52.5 unit=V
